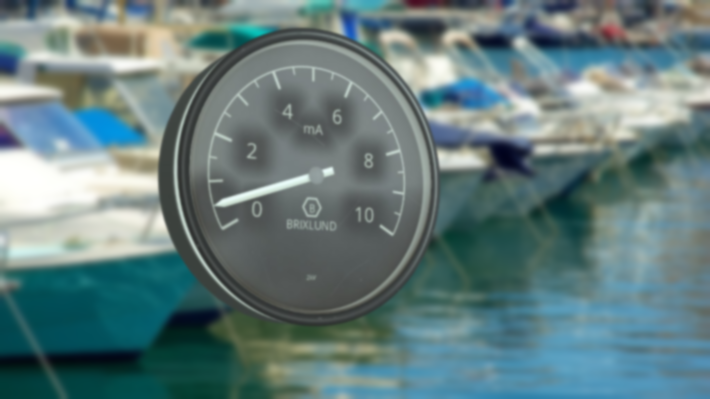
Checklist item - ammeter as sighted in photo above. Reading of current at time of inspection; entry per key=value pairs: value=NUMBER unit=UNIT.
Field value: value=0.5 unit=mA
